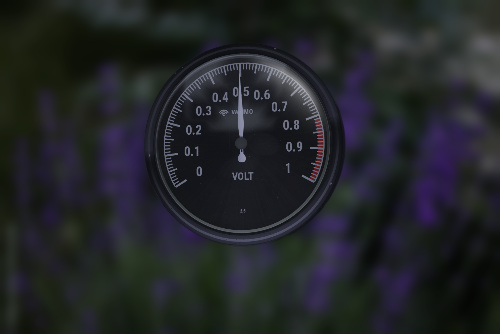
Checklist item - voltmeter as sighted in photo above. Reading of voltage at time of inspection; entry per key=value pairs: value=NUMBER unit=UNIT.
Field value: value=0.5 unit=V
